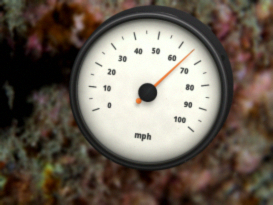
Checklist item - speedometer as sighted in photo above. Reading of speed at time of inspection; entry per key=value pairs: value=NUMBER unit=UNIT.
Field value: value=65 unit=mph
